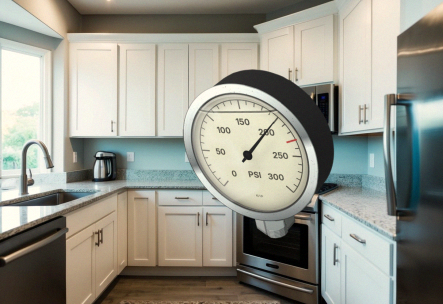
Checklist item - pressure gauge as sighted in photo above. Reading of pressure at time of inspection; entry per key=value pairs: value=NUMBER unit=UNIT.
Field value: value=200 unit=psi
